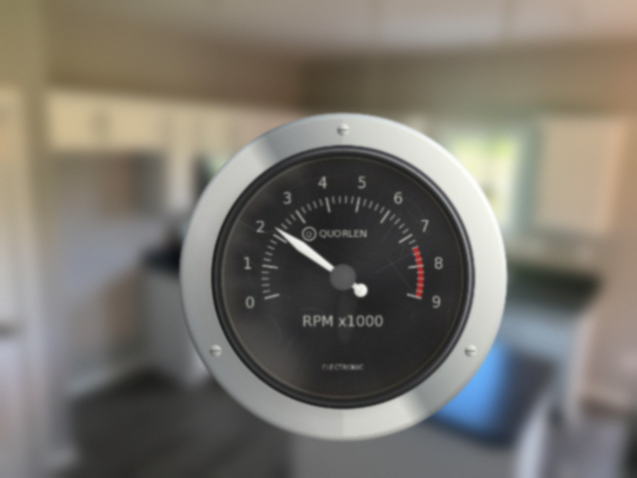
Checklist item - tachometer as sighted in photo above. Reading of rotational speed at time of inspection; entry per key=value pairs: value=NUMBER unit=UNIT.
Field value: value=2200 unit=rpm
